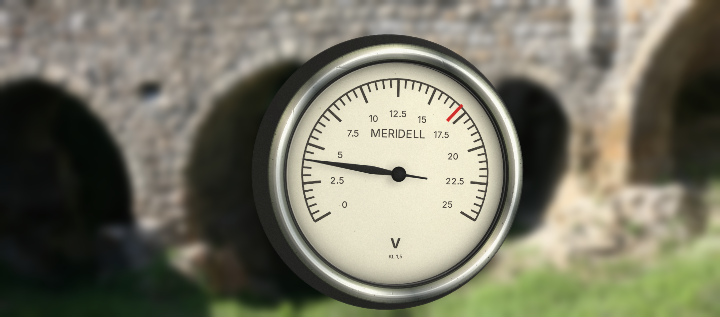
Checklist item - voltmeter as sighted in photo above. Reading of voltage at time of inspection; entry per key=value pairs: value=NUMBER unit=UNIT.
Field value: value=4 unit=V
